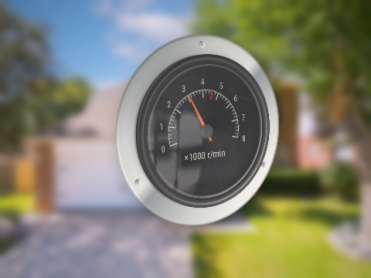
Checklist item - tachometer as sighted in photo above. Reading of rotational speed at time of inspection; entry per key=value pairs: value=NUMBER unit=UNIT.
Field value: value=3000 unit=rpm
